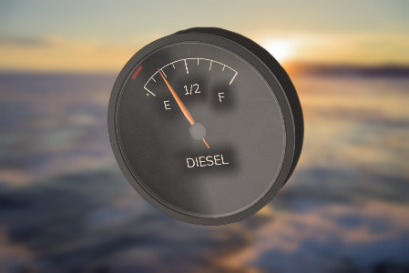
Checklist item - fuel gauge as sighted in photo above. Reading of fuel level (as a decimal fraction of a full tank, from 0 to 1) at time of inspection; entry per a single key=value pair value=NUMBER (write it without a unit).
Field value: value=0.25
